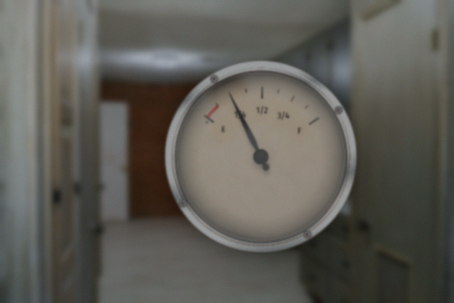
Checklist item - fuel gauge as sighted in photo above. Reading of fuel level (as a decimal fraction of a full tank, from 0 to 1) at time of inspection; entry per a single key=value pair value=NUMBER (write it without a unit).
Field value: value=0.25
